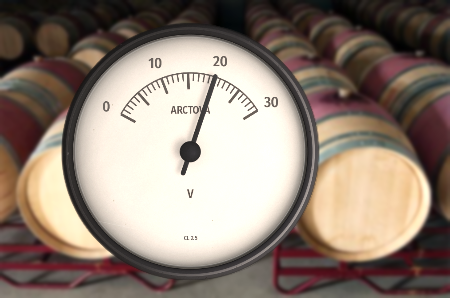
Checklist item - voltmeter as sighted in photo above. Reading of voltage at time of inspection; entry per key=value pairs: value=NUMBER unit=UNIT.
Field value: value=20 unit=V
